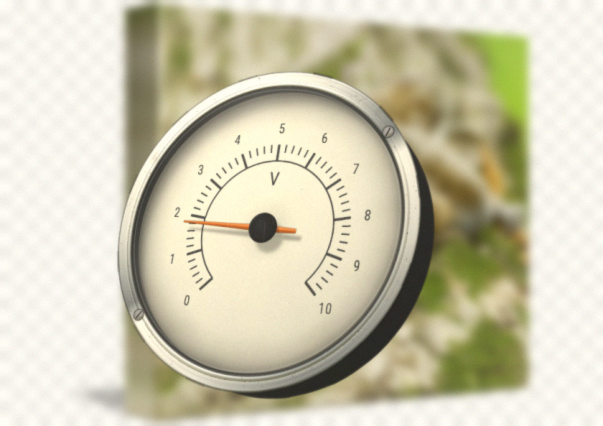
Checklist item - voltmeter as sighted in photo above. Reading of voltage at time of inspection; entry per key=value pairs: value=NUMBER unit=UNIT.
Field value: value=1.8 unit=V
